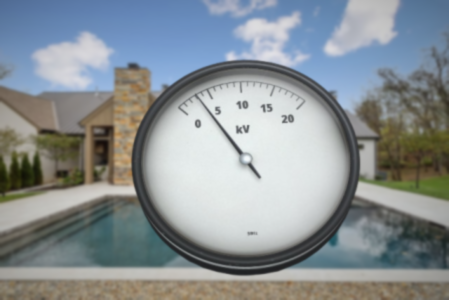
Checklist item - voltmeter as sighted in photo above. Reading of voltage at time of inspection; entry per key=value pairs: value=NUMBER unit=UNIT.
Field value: value=3 unit=kV
